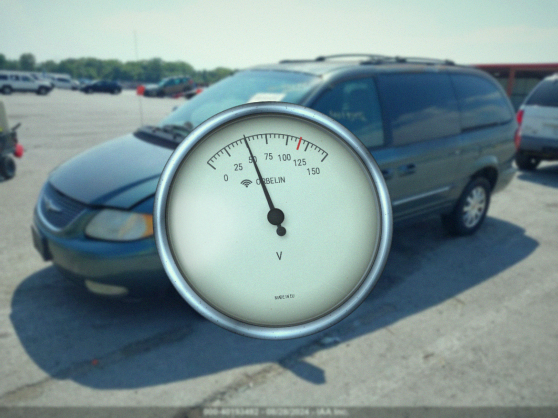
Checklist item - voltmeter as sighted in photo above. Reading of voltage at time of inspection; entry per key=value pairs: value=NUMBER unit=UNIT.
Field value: value=50 unit=V
